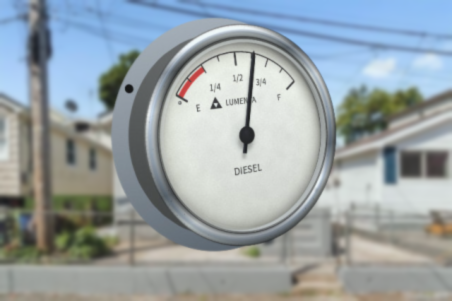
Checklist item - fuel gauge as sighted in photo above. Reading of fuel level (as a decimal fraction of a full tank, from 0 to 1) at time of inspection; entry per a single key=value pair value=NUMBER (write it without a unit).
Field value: value=0.625
